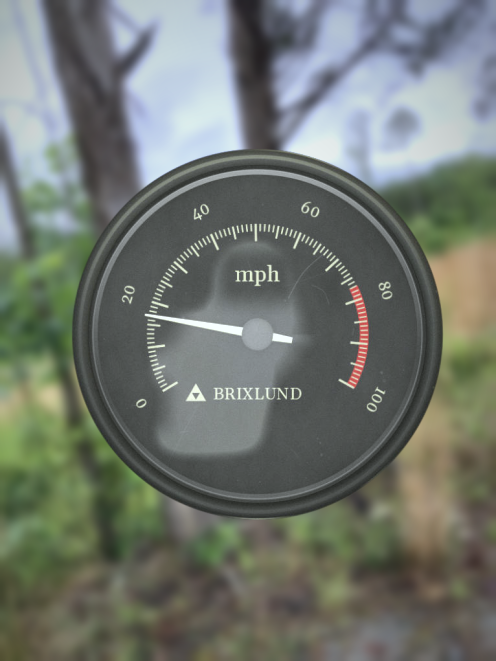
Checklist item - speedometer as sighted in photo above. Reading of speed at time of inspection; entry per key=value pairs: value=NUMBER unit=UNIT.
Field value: value=17 unit=mph
